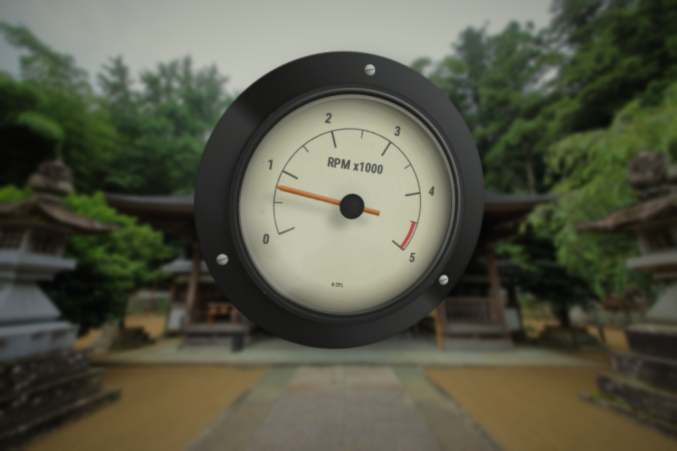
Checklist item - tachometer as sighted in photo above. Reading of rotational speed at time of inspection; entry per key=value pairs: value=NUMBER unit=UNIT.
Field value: value=750 unit=rpm
